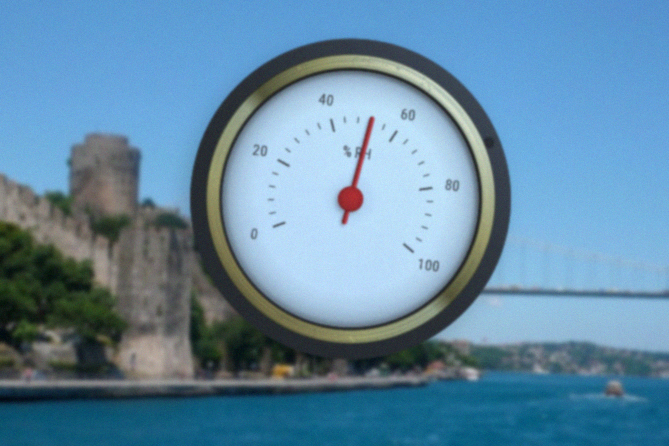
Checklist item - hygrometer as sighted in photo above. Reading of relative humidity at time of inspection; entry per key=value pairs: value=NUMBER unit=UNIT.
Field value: value=52 unit=%
